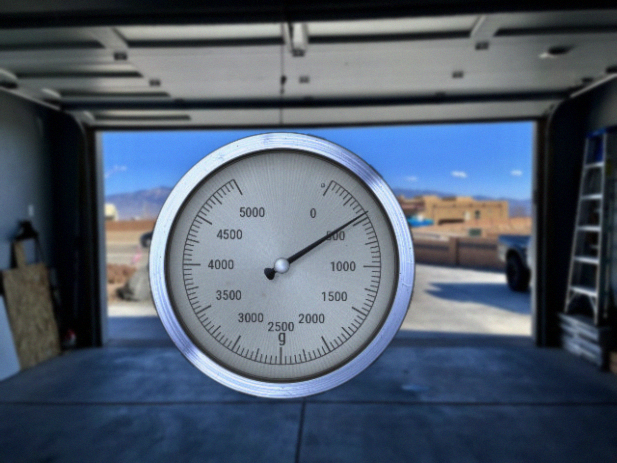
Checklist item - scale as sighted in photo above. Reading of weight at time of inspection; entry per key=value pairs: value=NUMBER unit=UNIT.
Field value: value=450 unit=g
